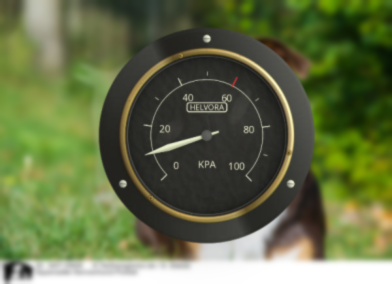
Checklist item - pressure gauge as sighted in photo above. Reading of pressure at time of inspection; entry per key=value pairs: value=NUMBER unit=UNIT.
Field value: value=10 unit=kPa
